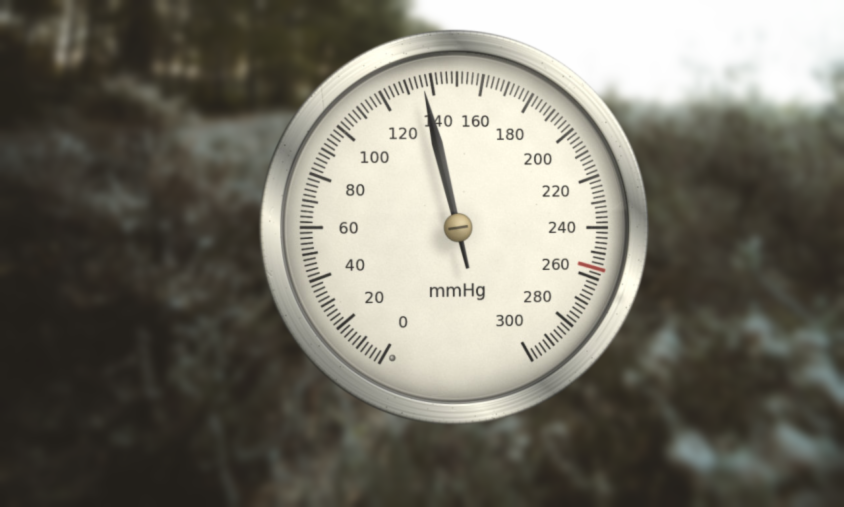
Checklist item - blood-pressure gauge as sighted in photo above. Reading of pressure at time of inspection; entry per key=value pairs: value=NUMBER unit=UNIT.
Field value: value=136 unit=mmHg
